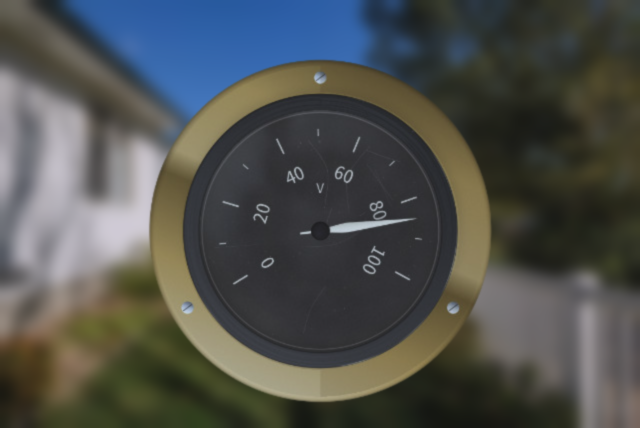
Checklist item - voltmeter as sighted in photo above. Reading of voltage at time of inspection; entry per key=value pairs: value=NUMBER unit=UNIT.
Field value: value=85 unit=V
